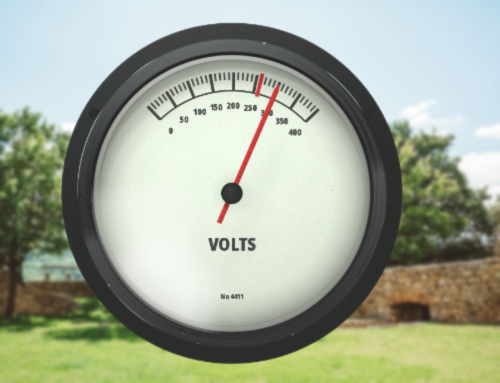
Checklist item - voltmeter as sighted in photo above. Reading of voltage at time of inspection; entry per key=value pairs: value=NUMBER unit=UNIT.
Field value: value=300 unit=V
